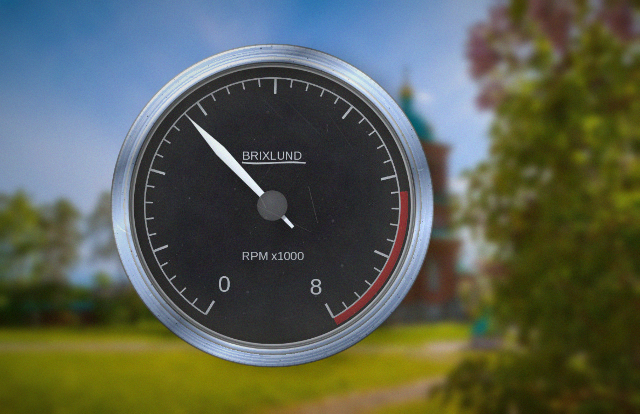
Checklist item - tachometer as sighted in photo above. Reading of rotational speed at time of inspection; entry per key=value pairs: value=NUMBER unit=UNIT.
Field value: value=2800 unit=rpm
